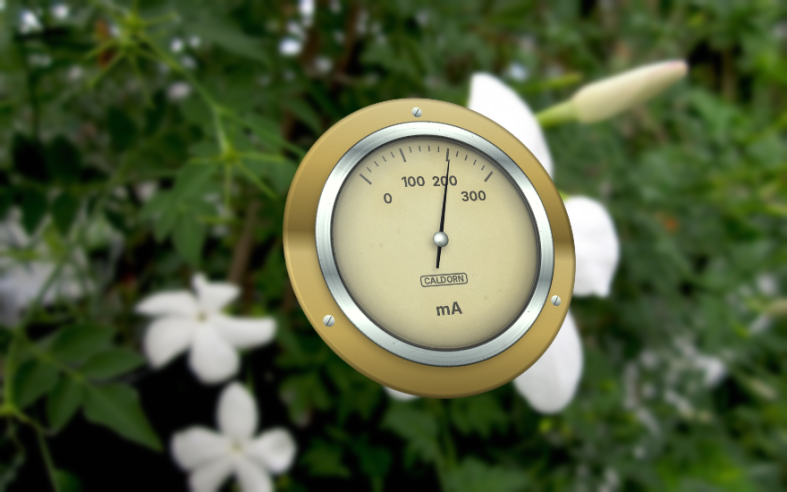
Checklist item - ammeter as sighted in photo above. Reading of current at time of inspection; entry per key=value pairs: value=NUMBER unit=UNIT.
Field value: value=200 unit=mA
